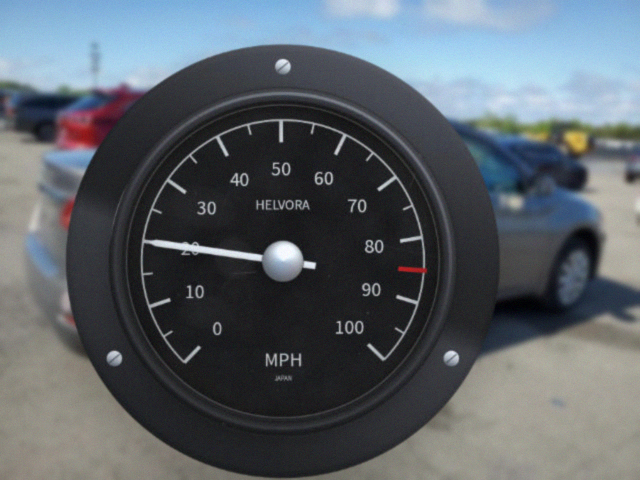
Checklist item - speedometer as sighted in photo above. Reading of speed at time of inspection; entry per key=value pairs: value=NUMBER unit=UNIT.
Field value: value=20 unit=mph
